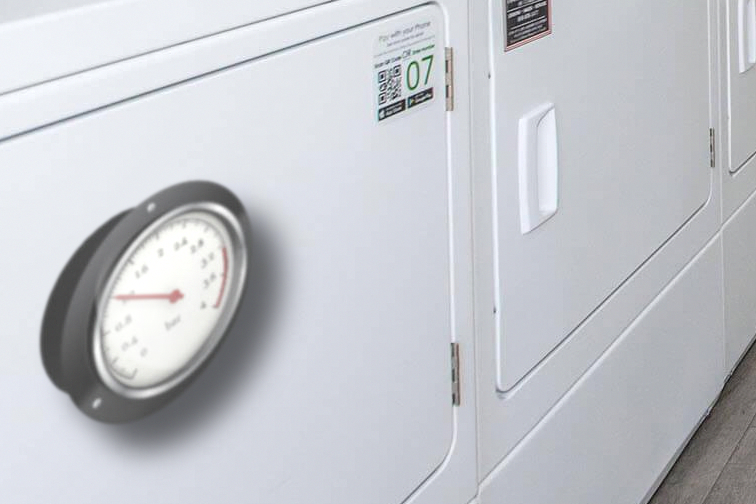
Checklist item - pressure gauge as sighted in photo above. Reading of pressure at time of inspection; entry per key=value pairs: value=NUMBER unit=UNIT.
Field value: value=1.2 unit=bar
